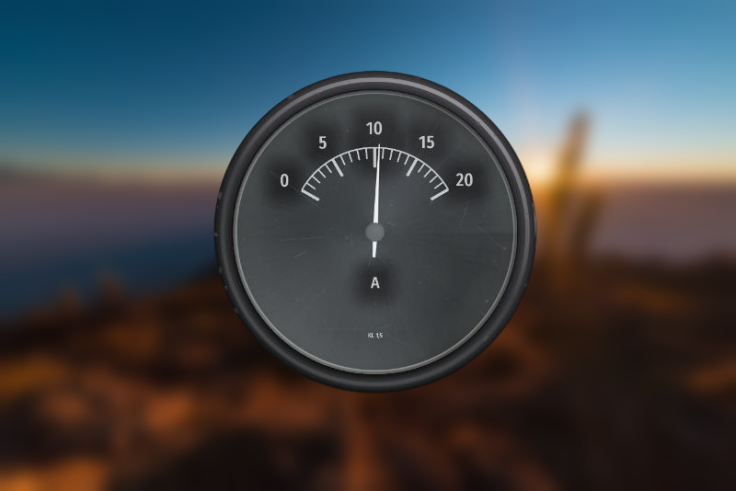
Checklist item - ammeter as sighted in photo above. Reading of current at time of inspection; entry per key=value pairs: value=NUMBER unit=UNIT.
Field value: value=10.5 unit=A
